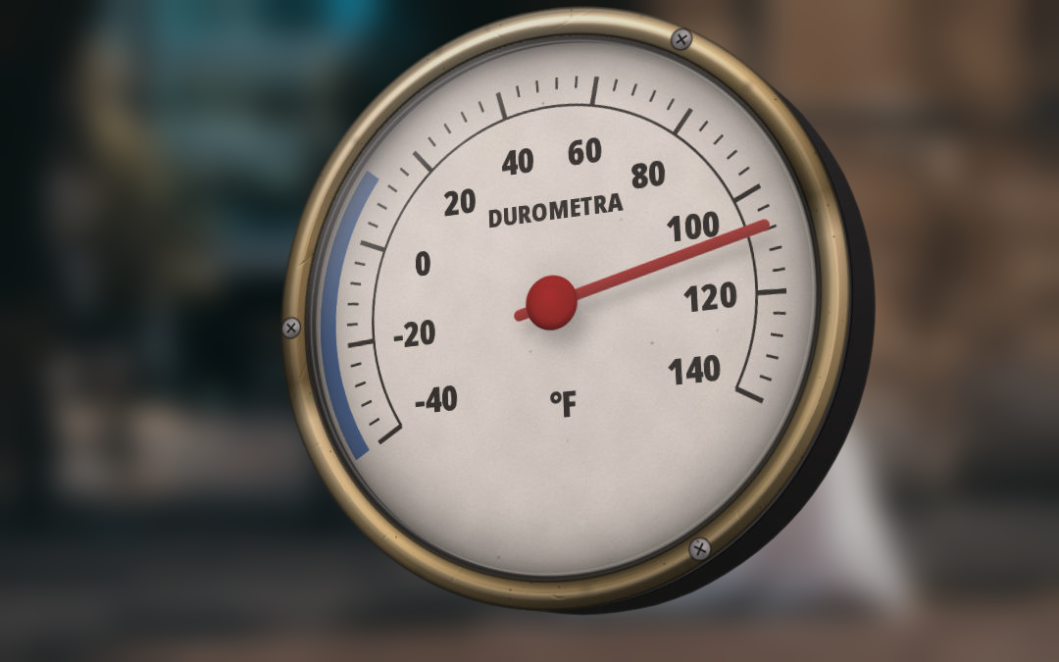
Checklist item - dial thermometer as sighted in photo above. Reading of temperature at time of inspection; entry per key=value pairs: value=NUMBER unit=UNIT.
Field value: value=108 unit=°F
